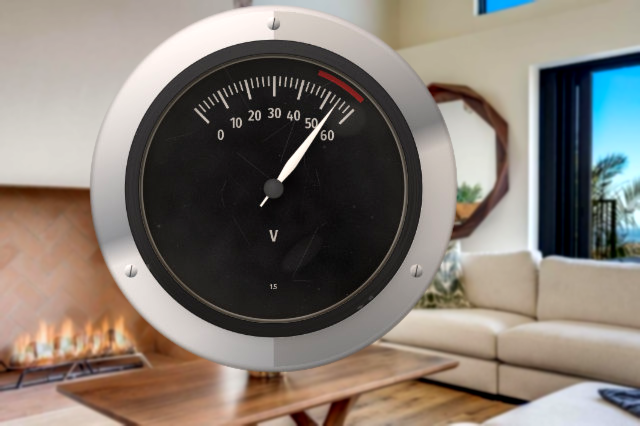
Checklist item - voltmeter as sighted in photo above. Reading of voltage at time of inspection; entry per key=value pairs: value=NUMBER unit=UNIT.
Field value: value=54 unit=V
